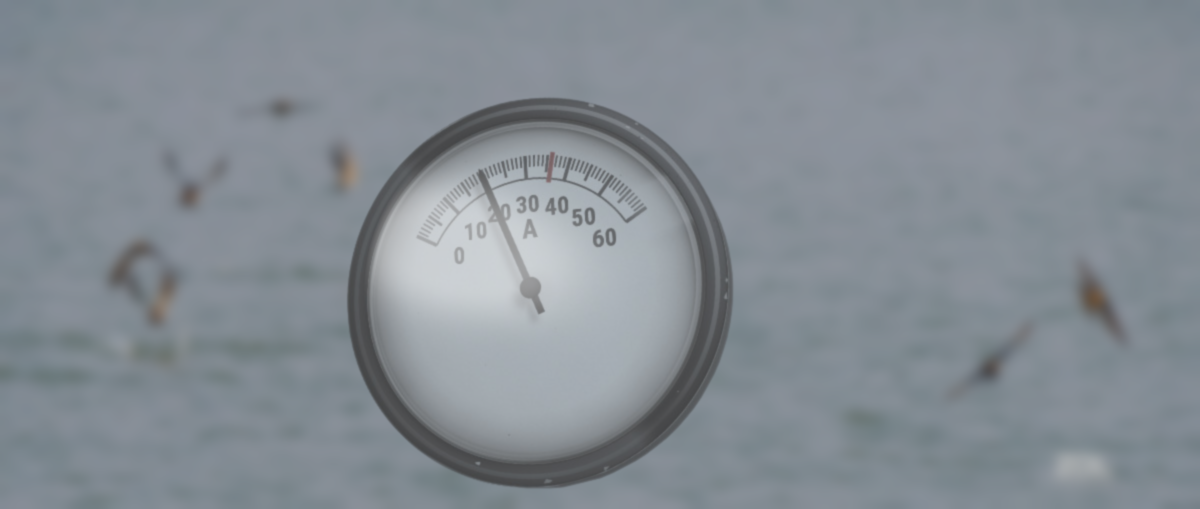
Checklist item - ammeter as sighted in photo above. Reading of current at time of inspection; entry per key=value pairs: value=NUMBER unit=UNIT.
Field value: value=20 unit=A
